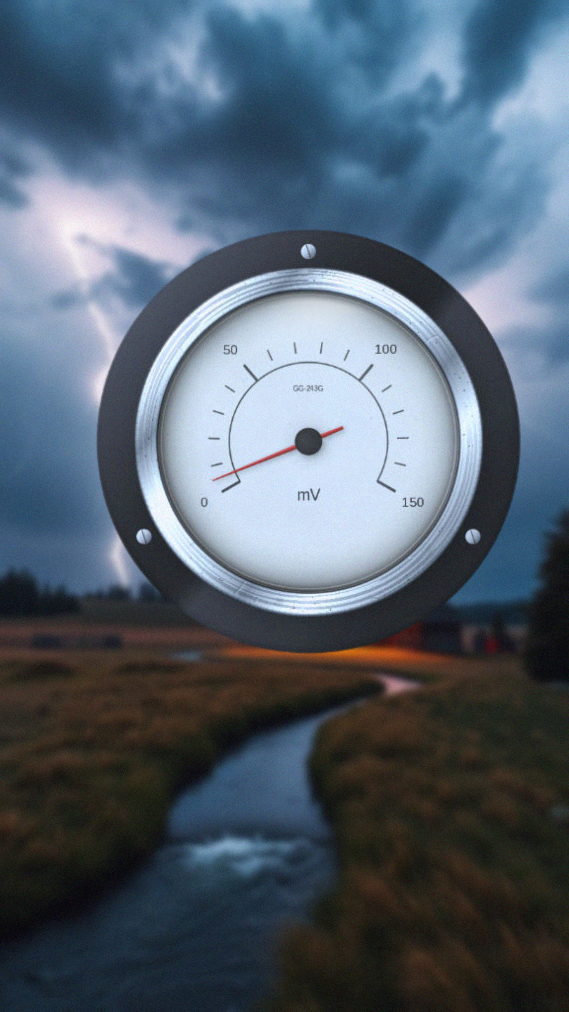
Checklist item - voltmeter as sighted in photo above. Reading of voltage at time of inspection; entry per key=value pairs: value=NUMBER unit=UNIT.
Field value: value=5 unit=mV
